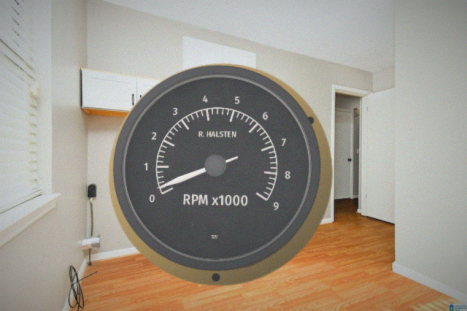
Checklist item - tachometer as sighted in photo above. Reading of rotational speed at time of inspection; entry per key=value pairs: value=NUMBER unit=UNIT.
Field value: value=200 unit=rpm
